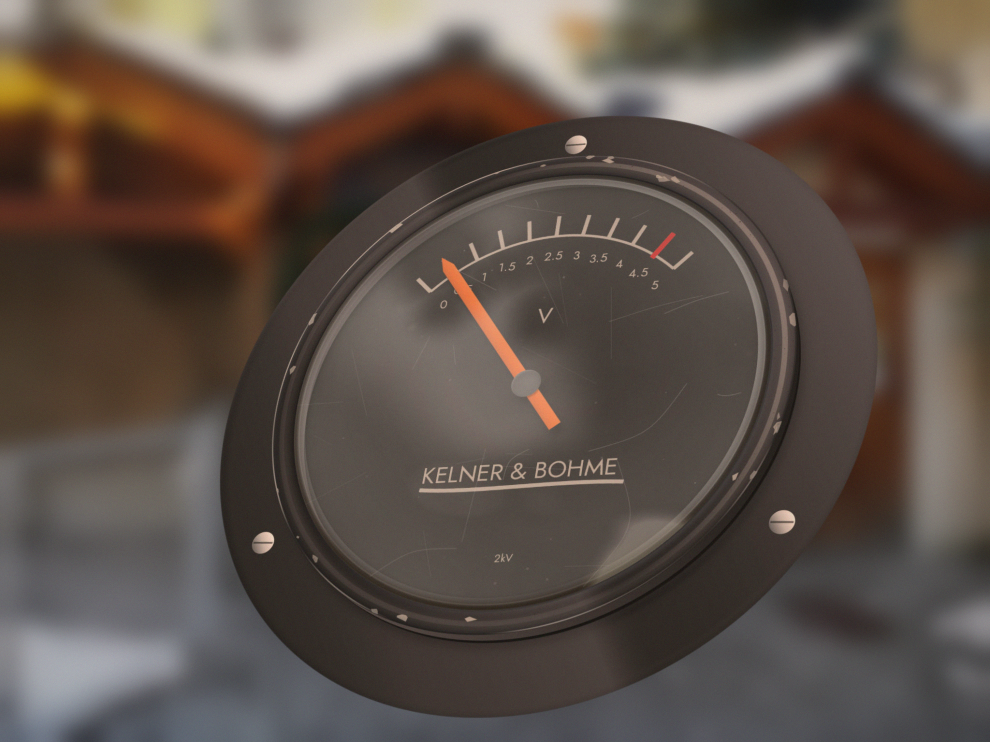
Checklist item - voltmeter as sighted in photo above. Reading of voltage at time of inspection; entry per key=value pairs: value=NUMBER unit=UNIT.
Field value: value=0.5 unit=V
